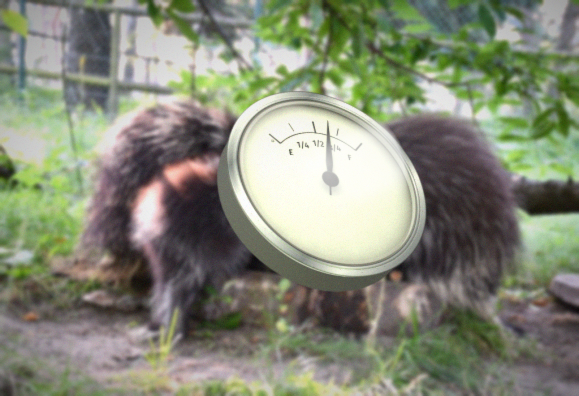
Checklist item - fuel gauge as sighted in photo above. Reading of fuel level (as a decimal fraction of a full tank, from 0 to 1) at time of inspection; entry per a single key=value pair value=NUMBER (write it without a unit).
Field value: value=0.625
